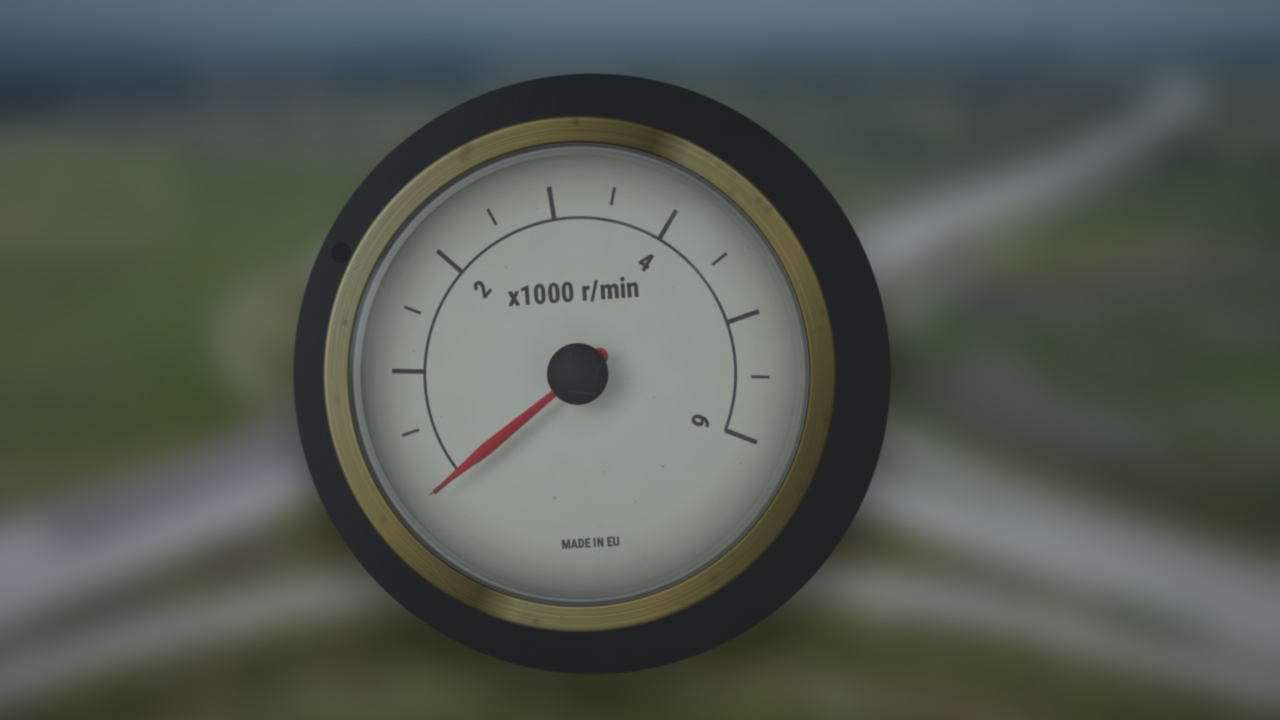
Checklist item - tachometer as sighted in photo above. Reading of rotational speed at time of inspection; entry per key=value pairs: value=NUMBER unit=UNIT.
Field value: value=0 unit=rpm
